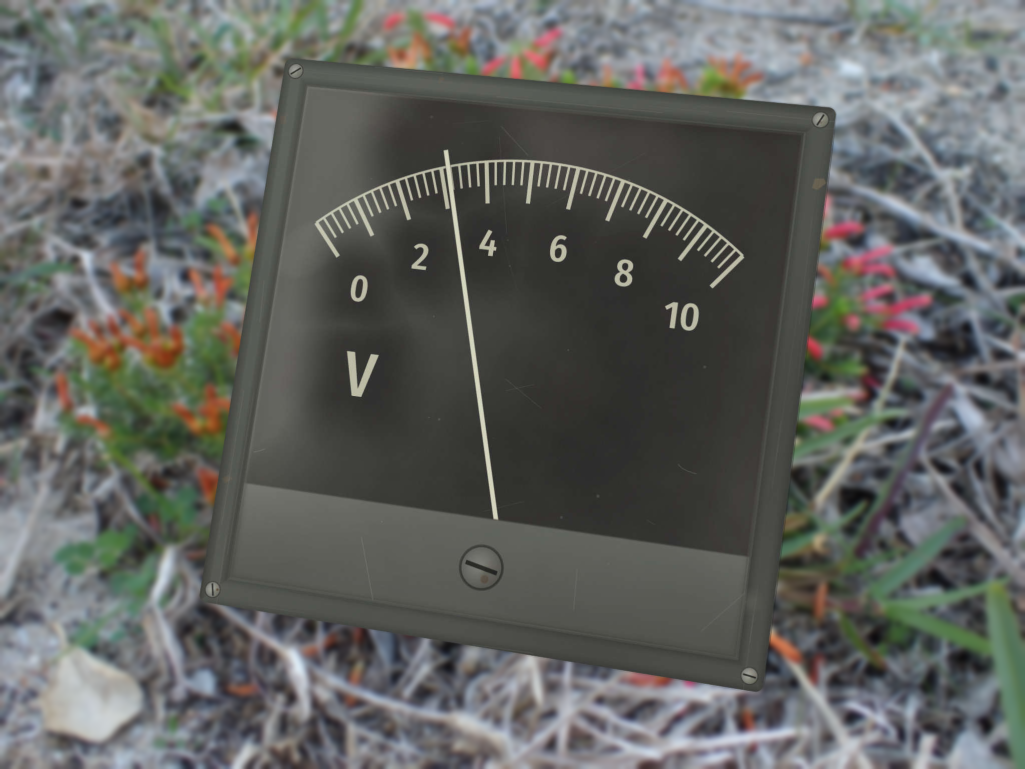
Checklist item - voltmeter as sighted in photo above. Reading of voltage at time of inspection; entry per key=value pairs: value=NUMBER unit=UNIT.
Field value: value=3.2 unit=V
